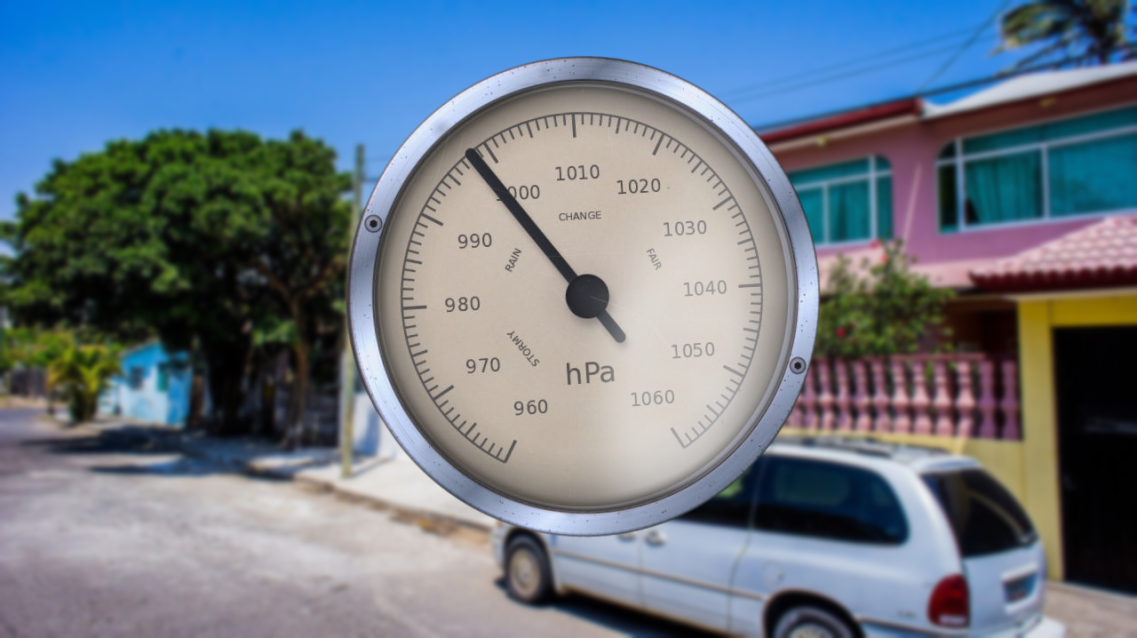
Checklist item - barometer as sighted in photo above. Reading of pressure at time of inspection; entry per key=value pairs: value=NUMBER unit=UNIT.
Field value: value=998 unit=hPa
